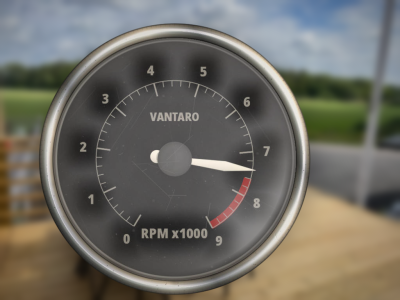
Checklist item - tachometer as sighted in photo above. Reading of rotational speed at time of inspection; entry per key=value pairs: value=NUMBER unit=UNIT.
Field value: value=7400 unit=rpm
